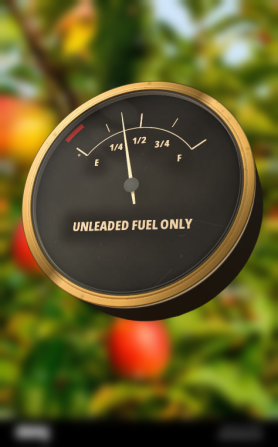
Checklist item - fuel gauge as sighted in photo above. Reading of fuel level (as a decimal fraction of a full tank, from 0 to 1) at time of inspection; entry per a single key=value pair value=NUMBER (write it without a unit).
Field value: value=0.375
